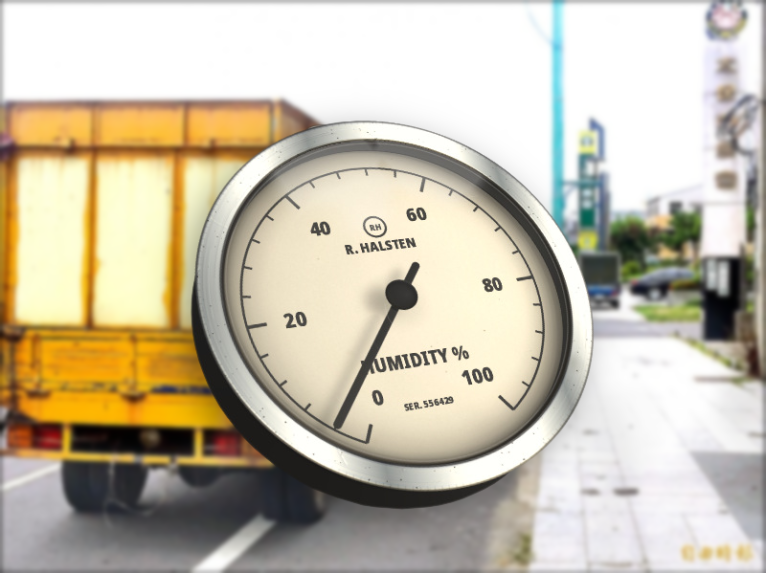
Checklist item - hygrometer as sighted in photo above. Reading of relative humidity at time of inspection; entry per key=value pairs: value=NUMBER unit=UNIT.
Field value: value=4 unit=%
